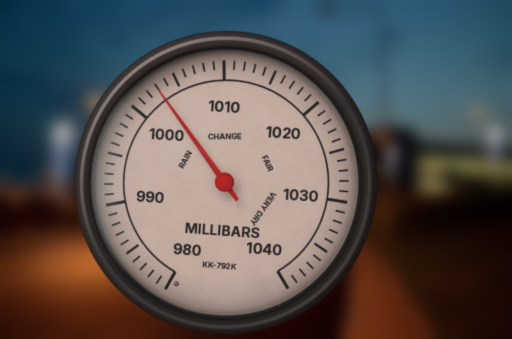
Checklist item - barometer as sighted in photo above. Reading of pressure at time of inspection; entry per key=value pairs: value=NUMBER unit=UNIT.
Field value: value=1003 unit=mbar
